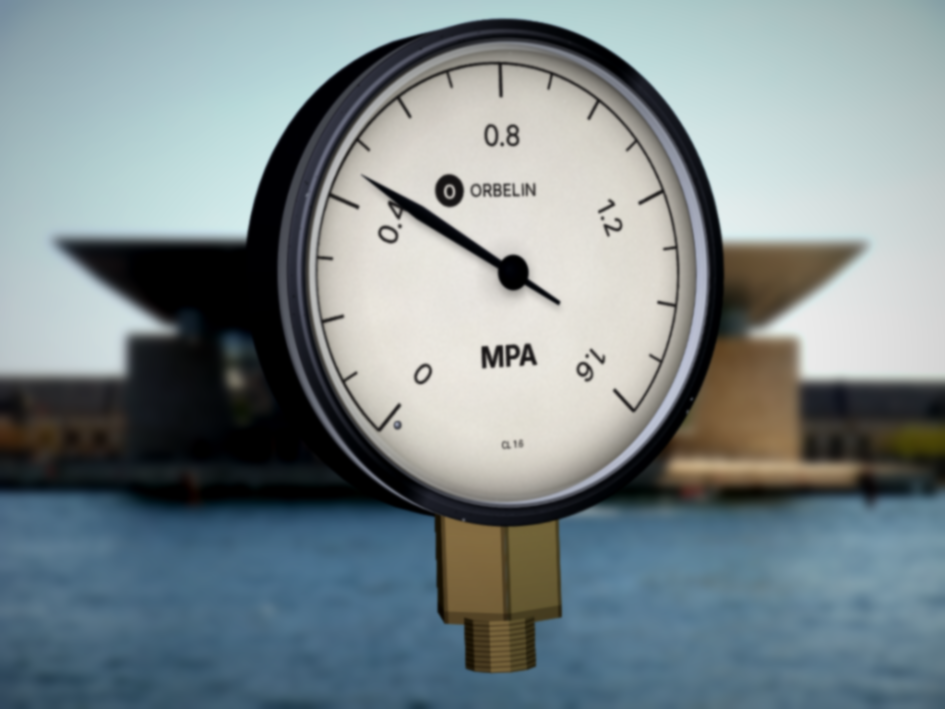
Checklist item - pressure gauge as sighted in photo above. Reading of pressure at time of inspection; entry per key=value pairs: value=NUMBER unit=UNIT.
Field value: value=0.45 unit=MPa
